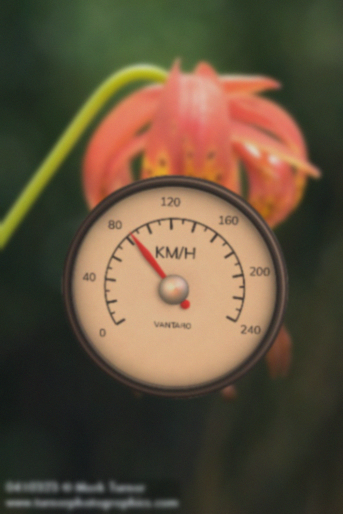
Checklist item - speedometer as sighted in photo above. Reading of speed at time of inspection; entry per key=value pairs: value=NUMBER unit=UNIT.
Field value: value=85 unit=km/h
